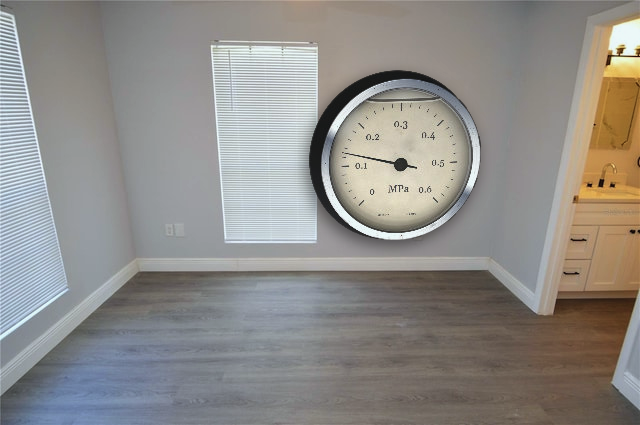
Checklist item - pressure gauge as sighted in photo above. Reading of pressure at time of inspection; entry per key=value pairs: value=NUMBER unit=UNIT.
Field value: value=0.13 unit=MPa
